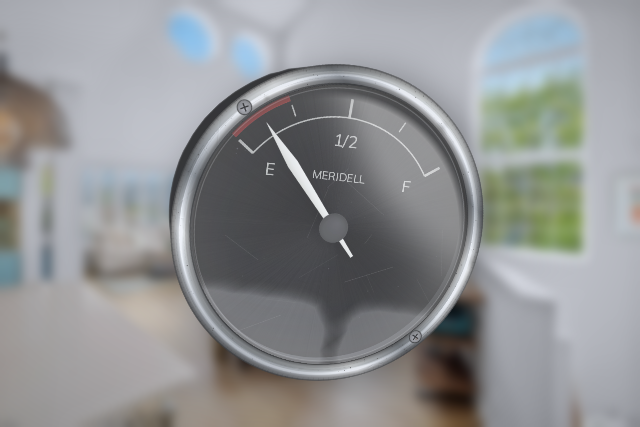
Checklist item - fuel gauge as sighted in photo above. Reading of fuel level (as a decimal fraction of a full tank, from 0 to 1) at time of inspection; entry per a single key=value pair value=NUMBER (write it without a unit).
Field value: value=0.125
